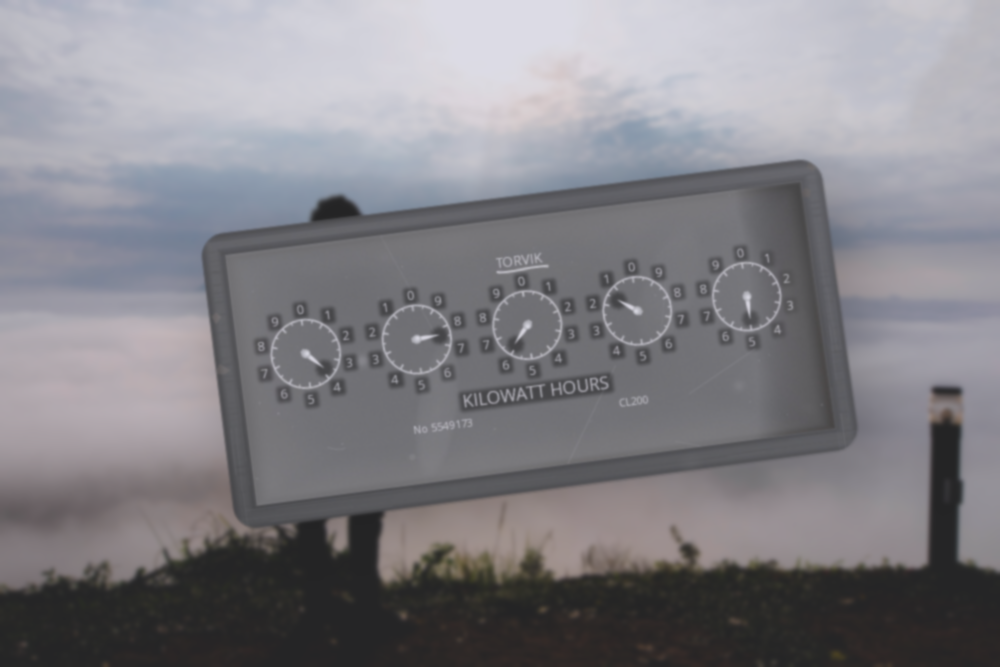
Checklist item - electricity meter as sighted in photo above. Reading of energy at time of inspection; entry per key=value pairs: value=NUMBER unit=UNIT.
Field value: value=37615 unit=kWh
